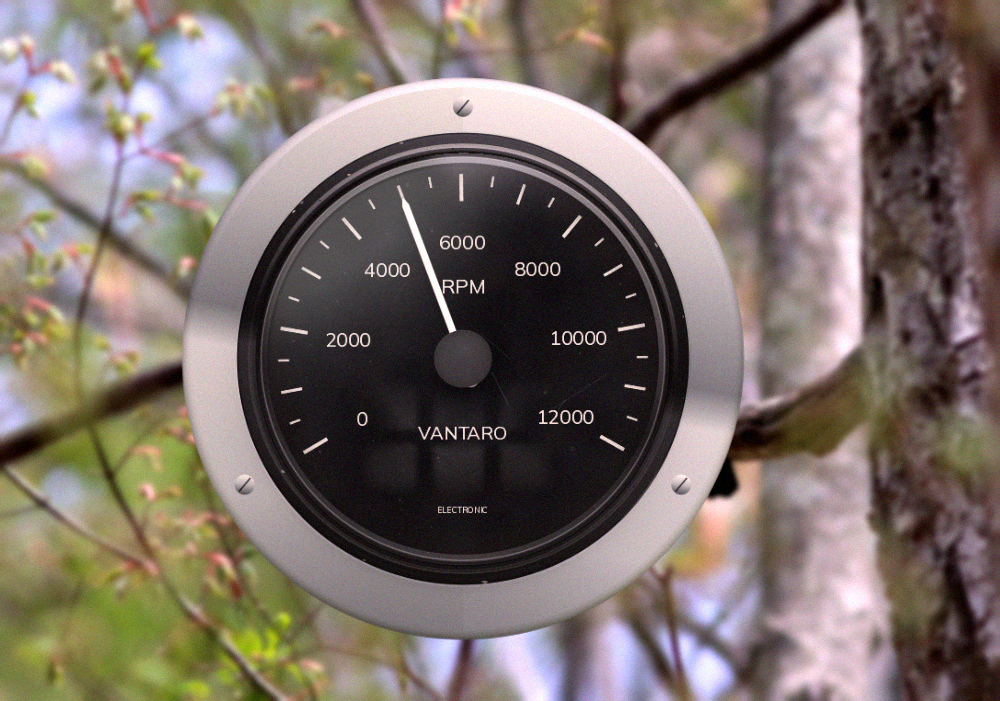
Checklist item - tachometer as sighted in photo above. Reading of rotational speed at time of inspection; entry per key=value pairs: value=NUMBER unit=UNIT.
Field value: value=5000 unit=rpm
